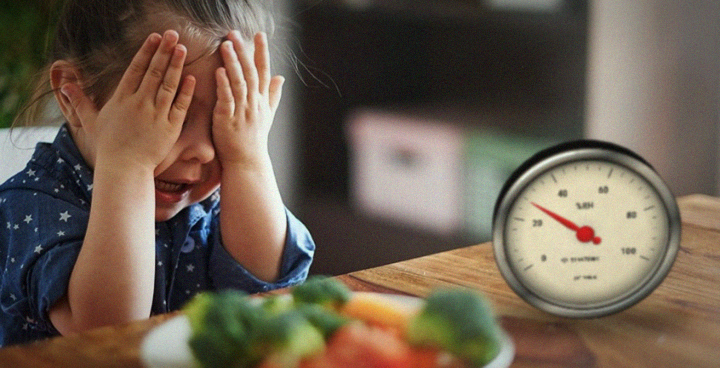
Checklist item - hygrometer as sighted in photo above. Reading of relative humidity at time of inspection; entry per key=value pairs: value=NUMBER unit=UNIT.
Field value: value=28 unit=%
